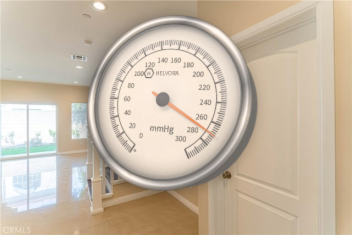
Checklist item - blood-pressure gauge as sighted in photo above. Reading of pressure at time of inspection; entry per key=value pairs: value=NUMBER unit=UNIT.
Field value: value=270 unit=mmHg
